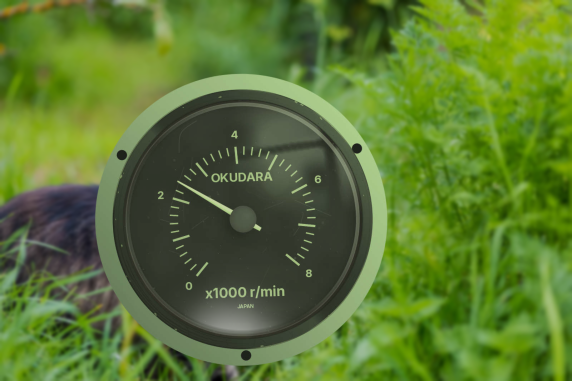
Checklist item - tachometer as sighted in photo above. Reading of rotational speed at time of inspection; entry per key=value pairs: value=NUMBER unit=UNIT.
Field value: value=2400 unit=rpm
